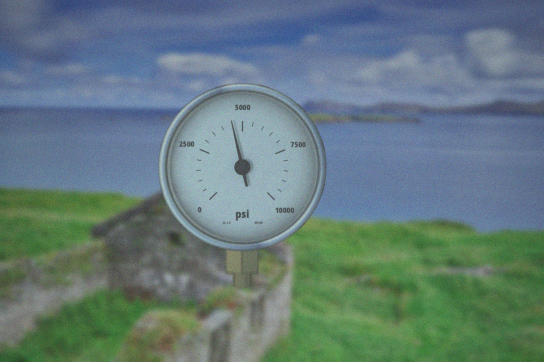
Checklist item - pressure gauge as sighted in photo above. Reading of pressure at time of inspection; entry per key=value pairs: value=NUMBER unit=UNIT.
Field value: value=4500 unit=psi
